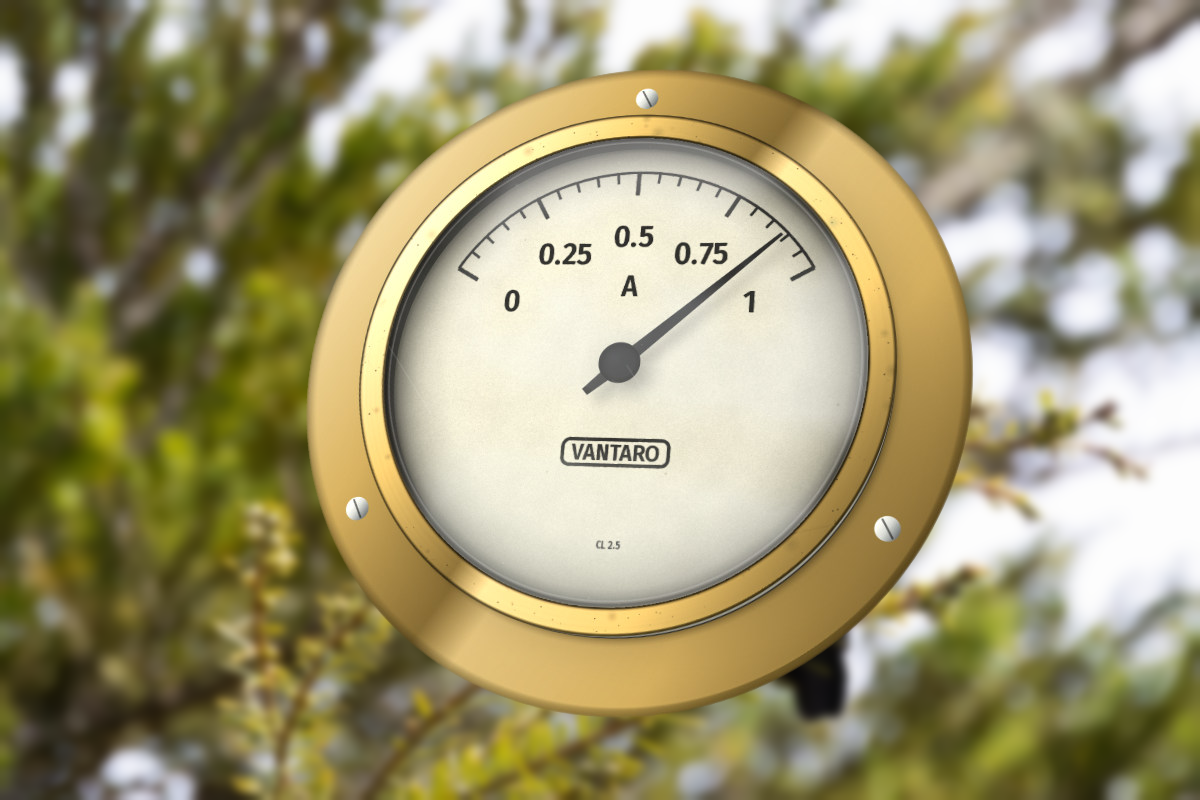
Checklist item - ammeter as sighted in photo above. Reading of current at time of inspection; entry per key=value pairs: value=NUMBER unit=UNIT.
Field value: value=0.9 unit=A
